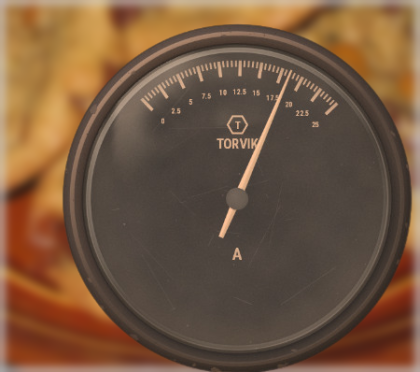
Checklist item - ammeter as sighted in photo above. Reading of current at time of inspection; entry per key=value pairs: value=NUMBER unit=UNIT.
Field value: value=18.5 unit=A
